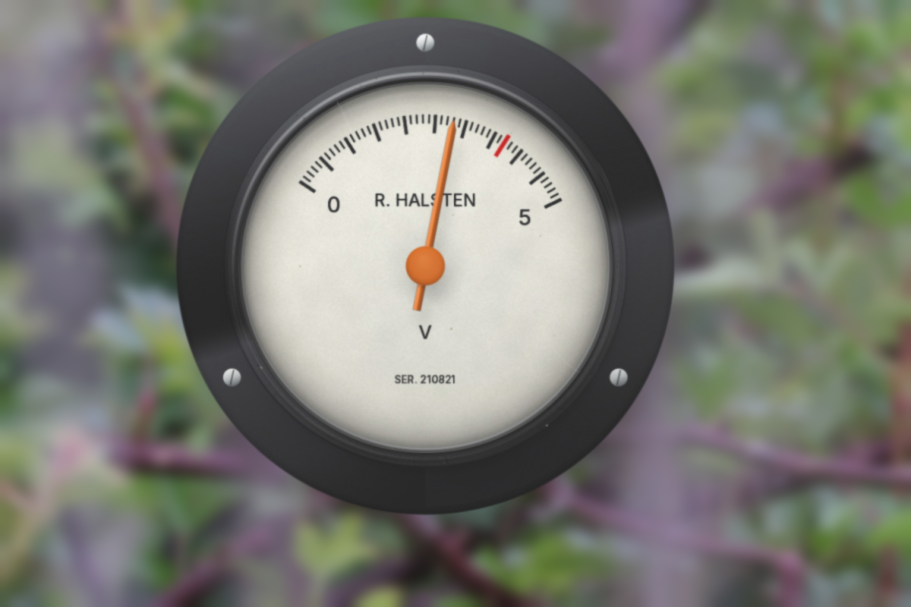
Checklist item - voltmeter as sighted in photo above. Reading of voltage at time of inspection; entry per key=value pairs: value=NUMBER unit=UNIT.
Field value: value=2.8 unit=V
